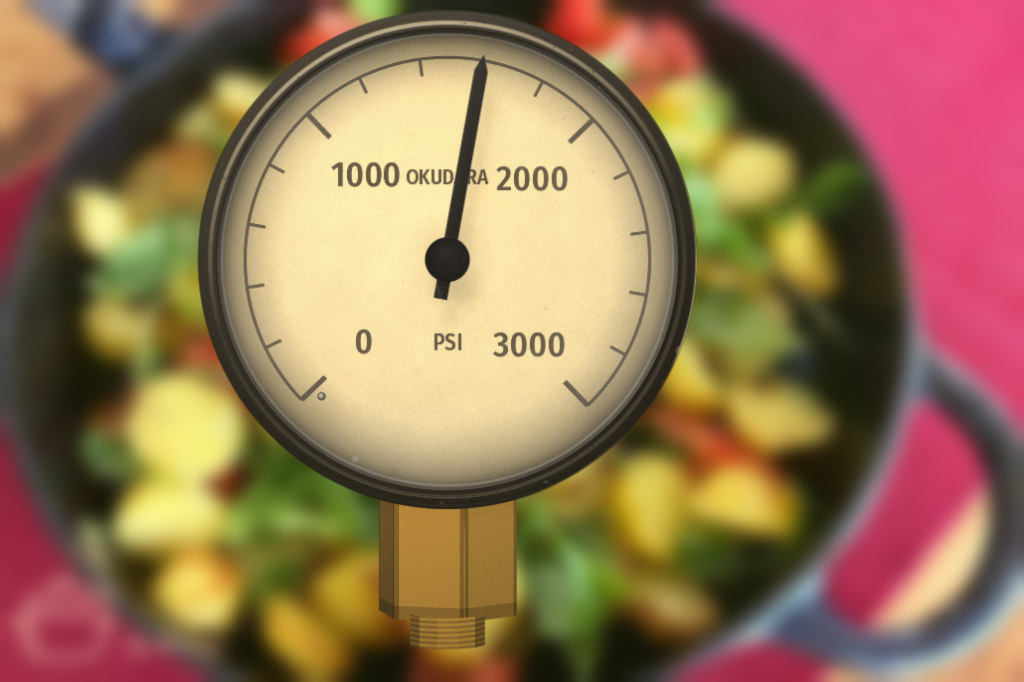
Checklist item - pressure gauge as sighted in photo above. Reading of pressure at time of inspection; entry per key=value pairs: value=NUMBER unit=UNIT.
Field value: value=1600 unit=psi
